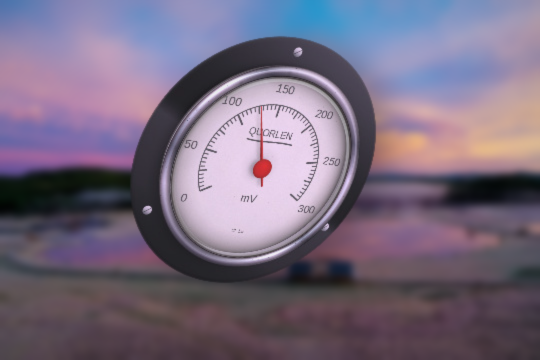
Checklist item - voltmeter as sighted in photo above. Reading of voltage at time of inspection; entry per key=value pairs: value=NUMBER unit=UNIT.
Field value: value=125 unit=mV
